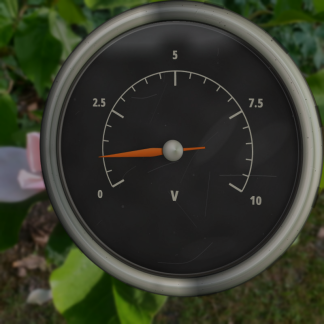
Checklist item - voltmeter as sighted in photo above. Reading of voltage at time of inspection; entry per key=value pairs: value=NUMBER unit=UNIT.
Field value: value=1 unit=V
